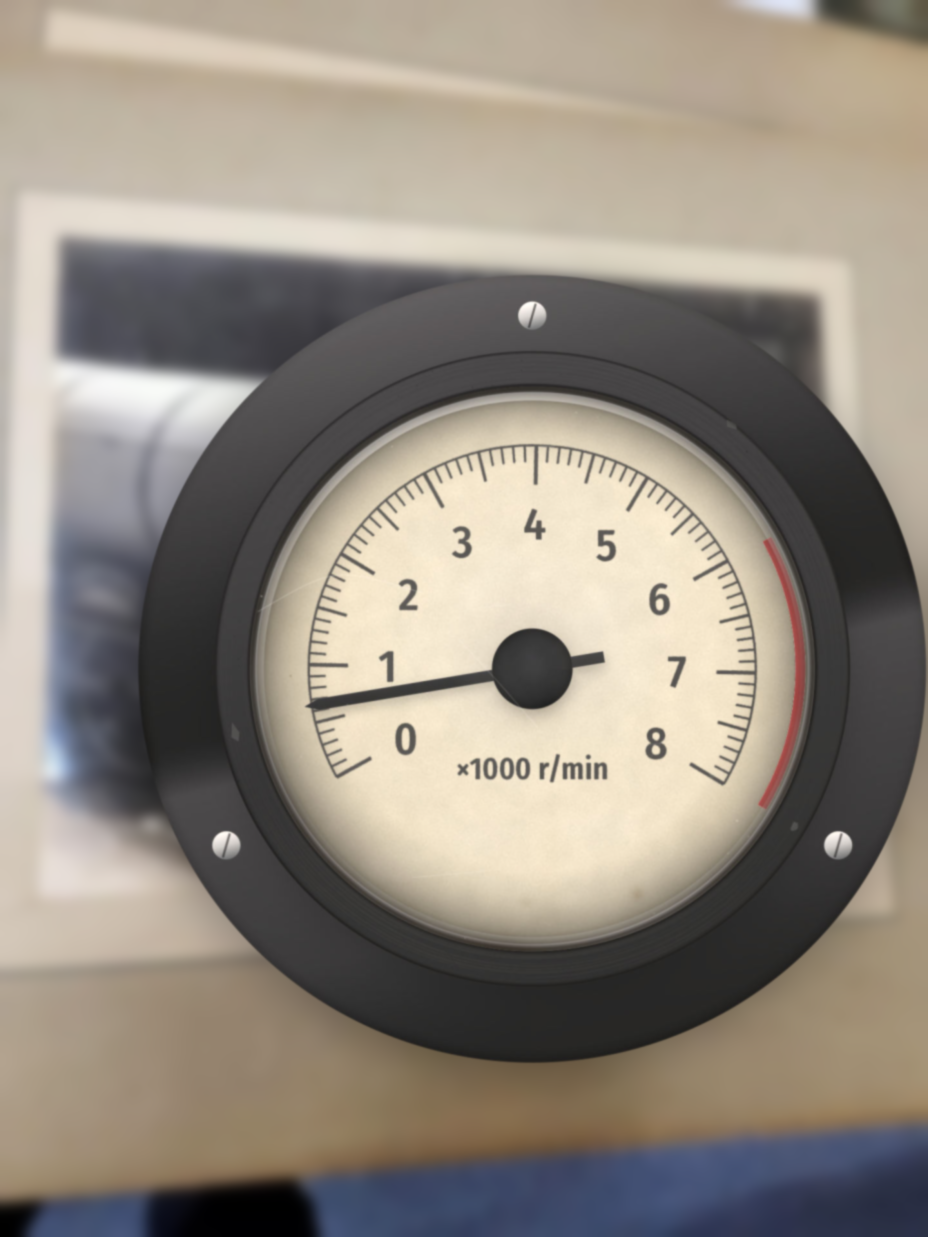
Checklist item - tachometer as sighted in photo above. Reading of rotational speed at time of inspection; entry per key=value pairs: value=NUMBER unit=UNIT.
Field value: value=650 unit=rpm
